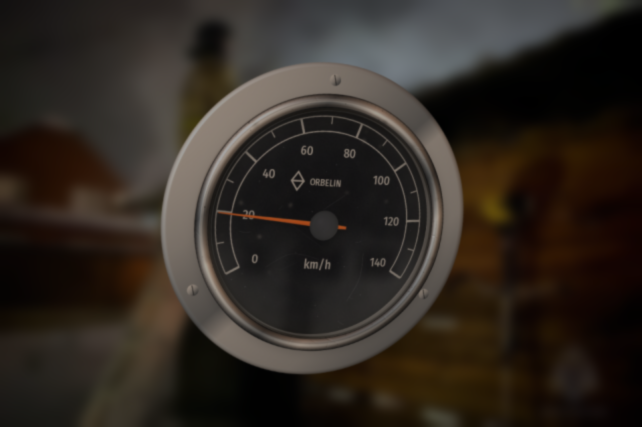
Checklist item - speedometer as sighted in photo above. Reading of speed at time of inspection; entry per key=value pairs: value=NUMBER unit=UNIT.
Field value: value=20 unit=km/h
